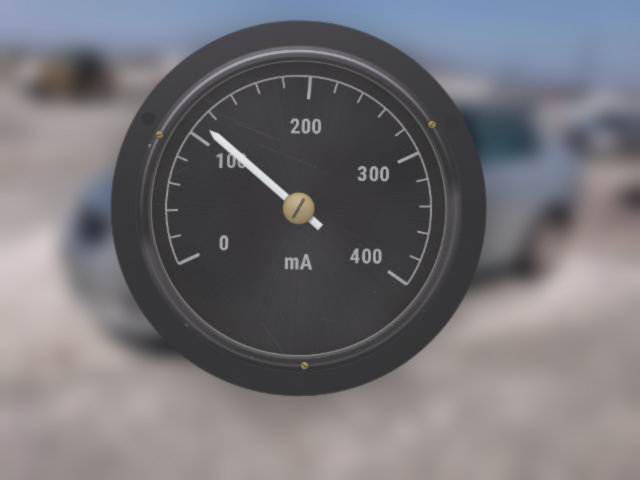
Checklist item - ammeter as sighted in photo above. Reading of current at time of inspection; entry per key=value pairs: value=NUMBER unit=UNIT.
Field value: value=110 unit=mA
